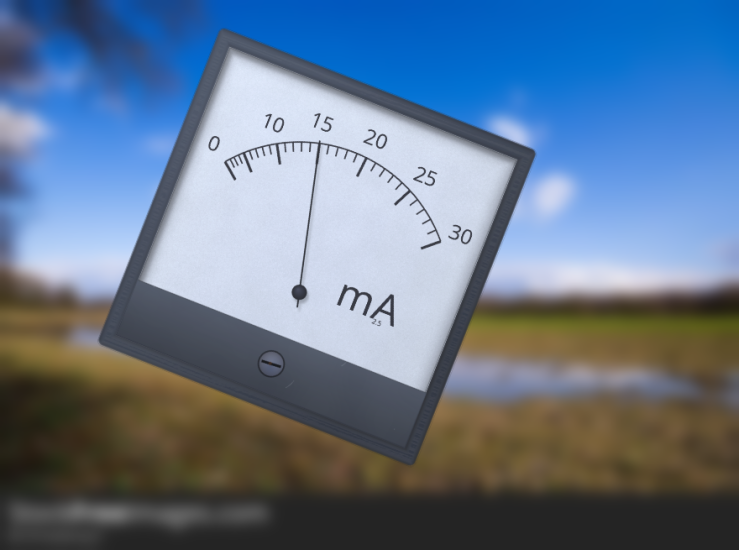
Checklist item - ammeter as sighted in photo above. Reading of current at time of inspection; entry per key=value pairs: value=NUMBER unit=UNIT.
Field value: value=15 unit=mA
